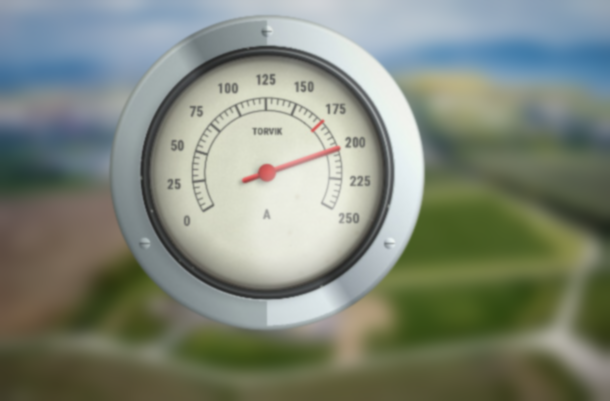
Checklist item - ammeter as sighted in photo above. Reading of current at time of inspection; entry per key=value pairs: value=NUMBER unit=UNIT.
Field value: value=200 unit=A
